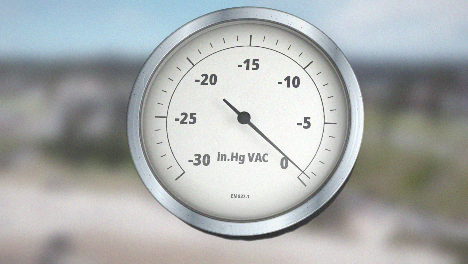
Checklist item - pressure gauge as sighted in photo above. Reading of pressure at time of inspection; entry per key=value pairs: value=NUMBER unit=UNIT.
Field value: value=-0.5 unit=inHg
